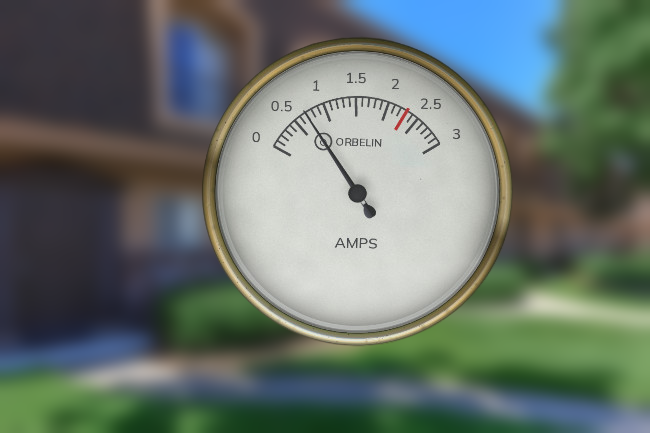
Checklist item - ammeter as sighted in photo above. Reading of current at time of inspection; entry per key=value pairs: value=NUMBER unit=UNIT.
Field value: value=0.7 unit=A
